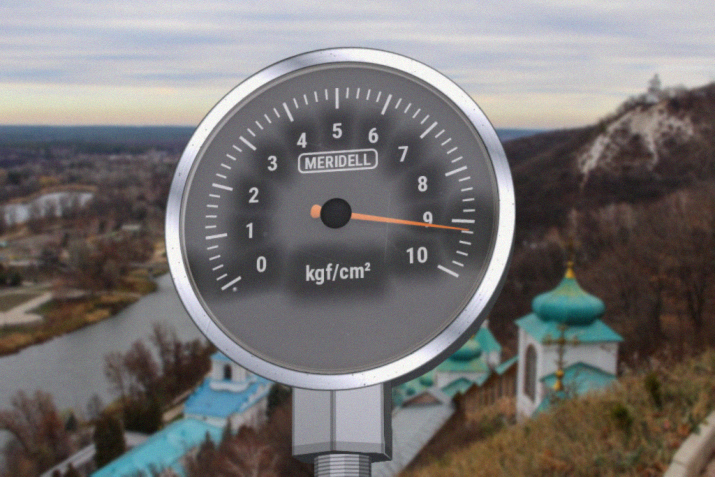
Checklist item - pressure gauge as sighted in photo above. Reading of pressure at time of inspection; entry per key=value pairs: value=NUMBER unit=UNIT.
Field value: value=9.2 unit=kg/cm²
